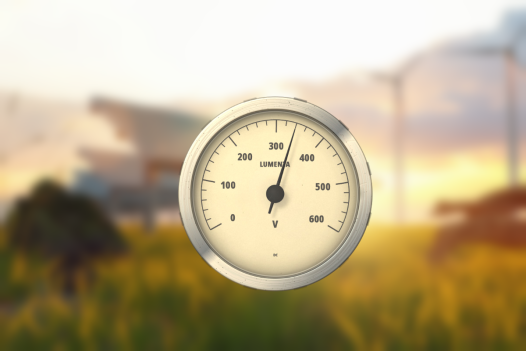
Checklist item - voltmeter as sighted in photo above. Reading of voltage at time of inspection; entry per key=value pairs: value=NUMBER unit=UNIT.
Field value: value=340 unit=V
